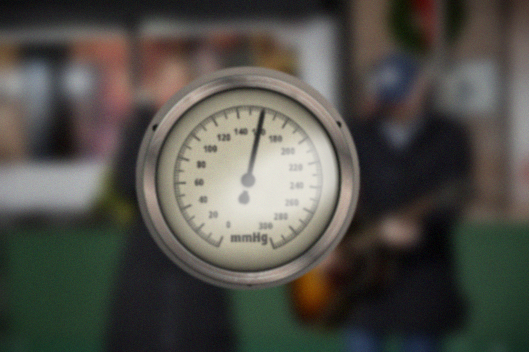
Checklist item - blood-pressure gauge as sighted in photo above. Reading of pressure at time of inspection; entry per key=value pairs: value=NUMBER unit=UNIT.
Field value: value=160 unit=mmHg
